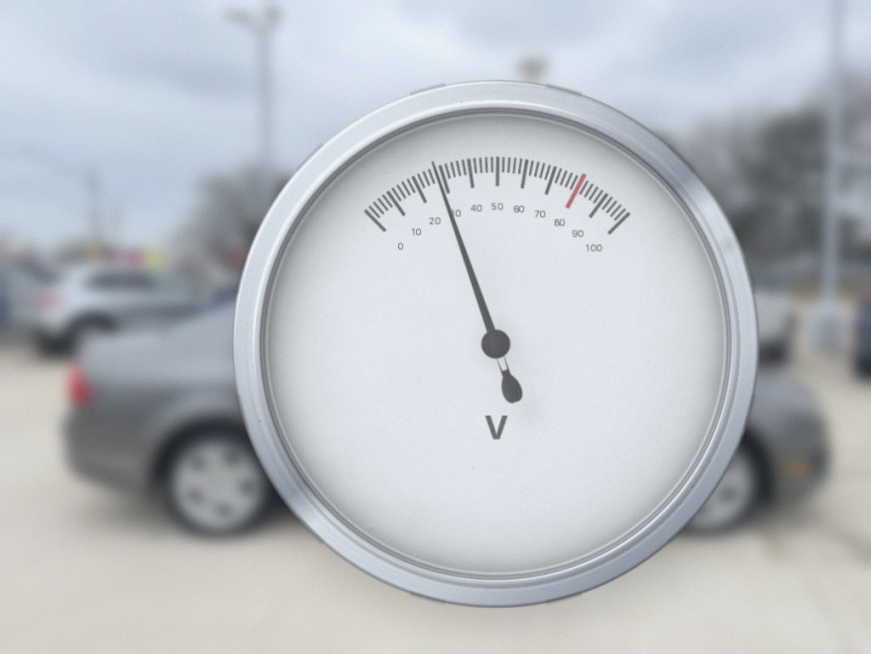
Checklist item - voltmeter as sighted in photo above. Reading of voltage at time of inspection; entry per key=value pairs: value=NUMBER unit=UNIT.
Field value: value=28 unit=V
